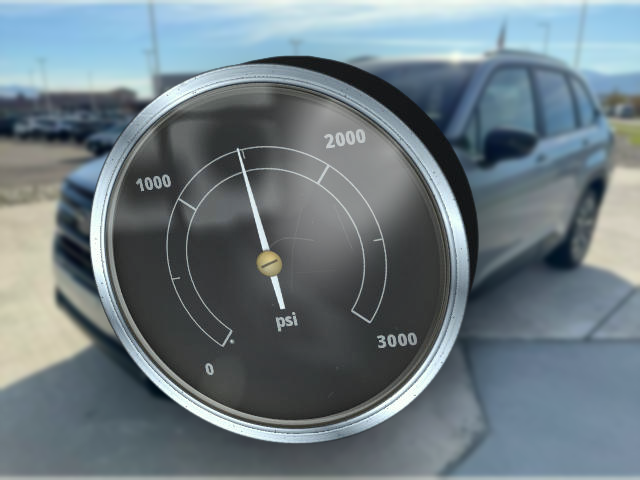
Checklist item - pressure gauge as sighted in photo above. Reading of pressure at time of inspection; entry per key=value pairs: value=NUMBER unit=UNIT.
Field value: value=1500 unit=psi
